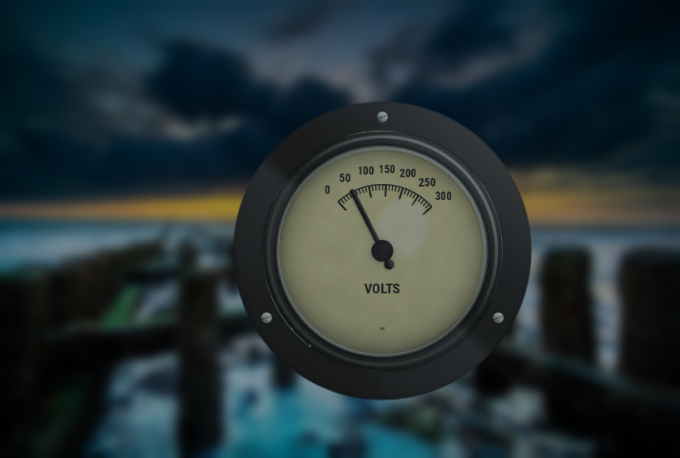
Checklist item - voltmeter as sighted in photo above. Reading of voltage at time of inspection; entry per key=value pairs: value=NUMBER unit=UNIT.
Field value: value=50 unit=V
